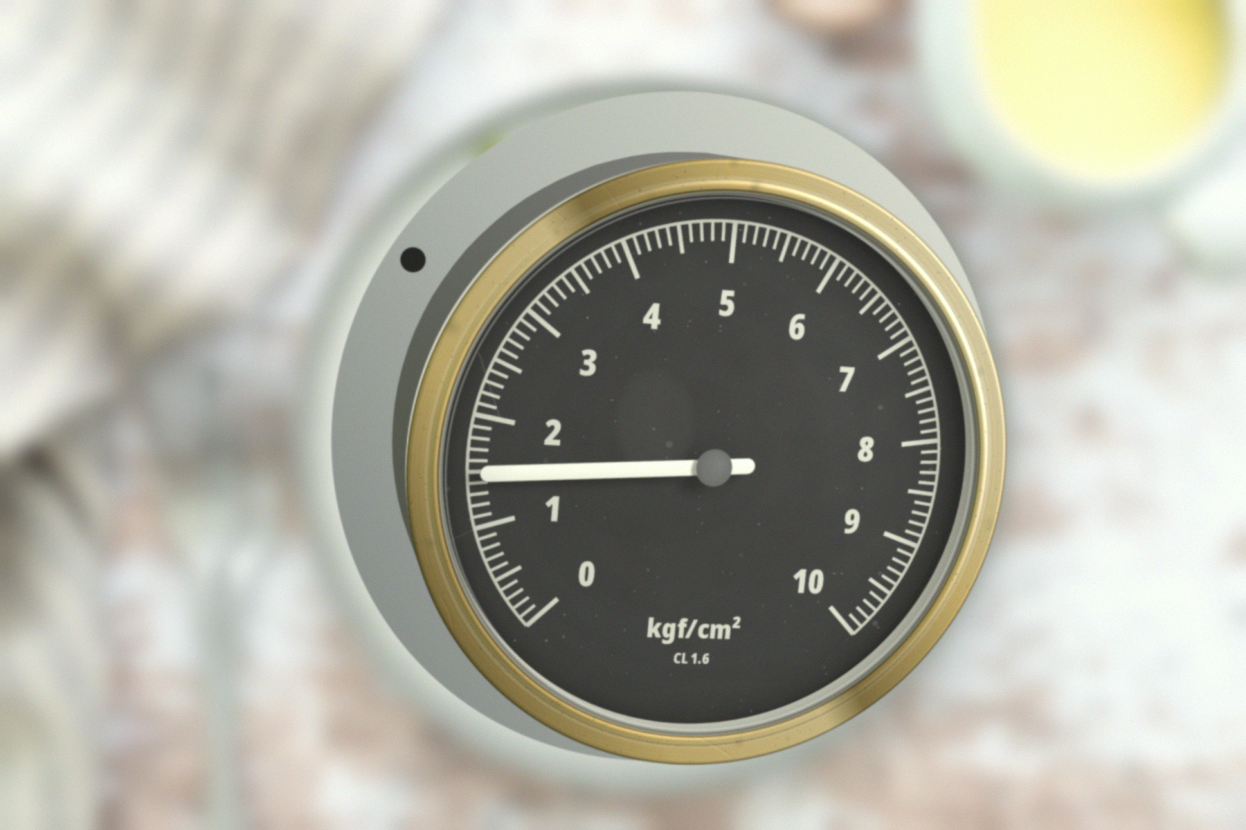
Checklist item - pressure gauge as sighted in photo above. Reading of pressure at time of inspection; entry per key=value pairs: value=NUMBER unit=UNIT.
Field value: value=1.5 unit=kg/cm²
